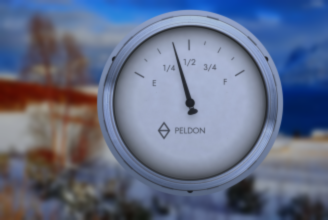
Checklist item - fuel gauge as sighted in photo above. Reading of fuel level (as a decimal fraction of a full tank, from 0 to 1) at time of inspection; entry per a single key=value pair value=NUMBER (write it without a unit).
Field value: value=0.375
